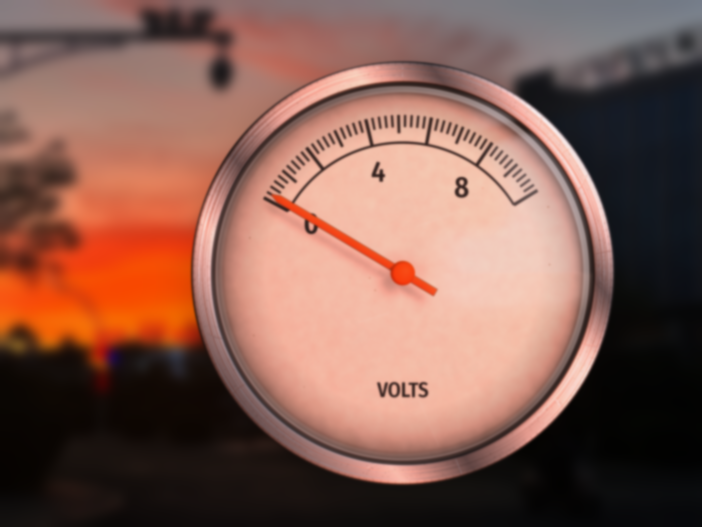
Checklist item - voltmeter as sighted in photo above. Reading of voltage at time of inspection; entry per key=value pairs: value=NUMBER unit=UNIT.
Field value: value=0.2 unit=V
